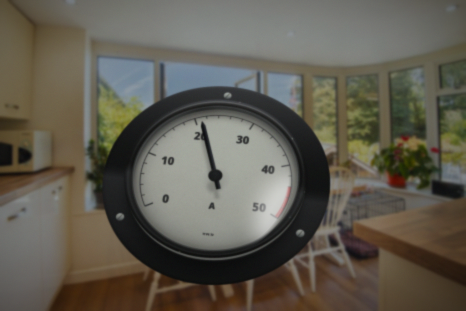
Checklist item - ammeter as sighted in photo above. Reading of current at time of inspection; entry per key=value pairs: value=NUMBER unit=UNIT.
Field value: value=21 unit=A
